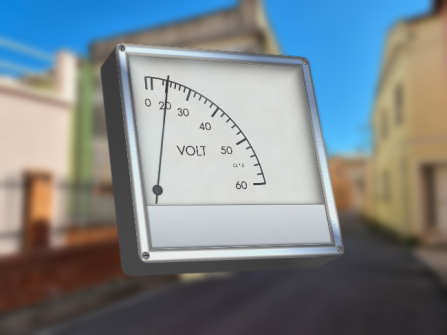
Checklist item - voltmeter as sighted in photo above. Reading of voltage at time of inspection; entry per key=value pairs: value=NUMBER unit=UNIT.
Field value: value=20 unit=V
